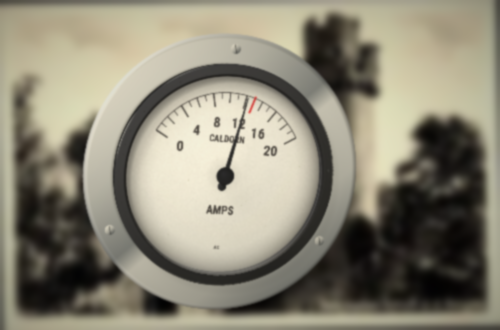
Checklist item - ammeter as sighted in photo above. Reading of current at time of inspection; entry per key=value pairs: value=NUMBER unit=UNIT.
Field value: value=12 unit=A
